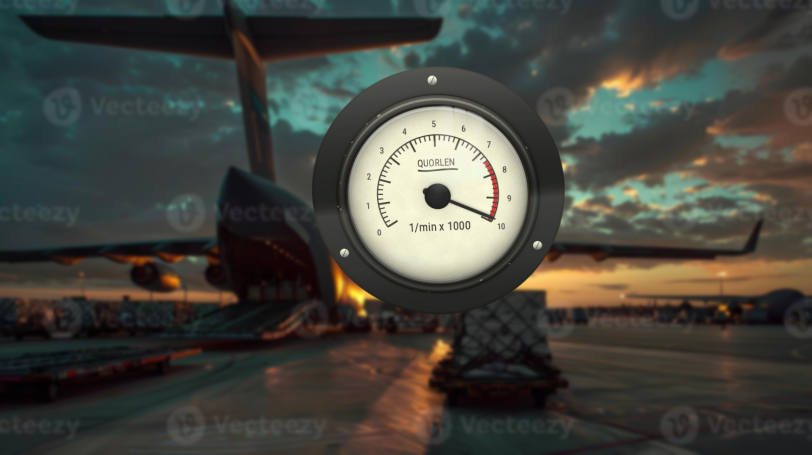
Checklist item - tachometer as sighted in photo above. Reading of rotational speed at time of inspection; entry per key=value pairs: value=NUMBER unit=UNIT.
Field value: value=9800 unit=rpm
